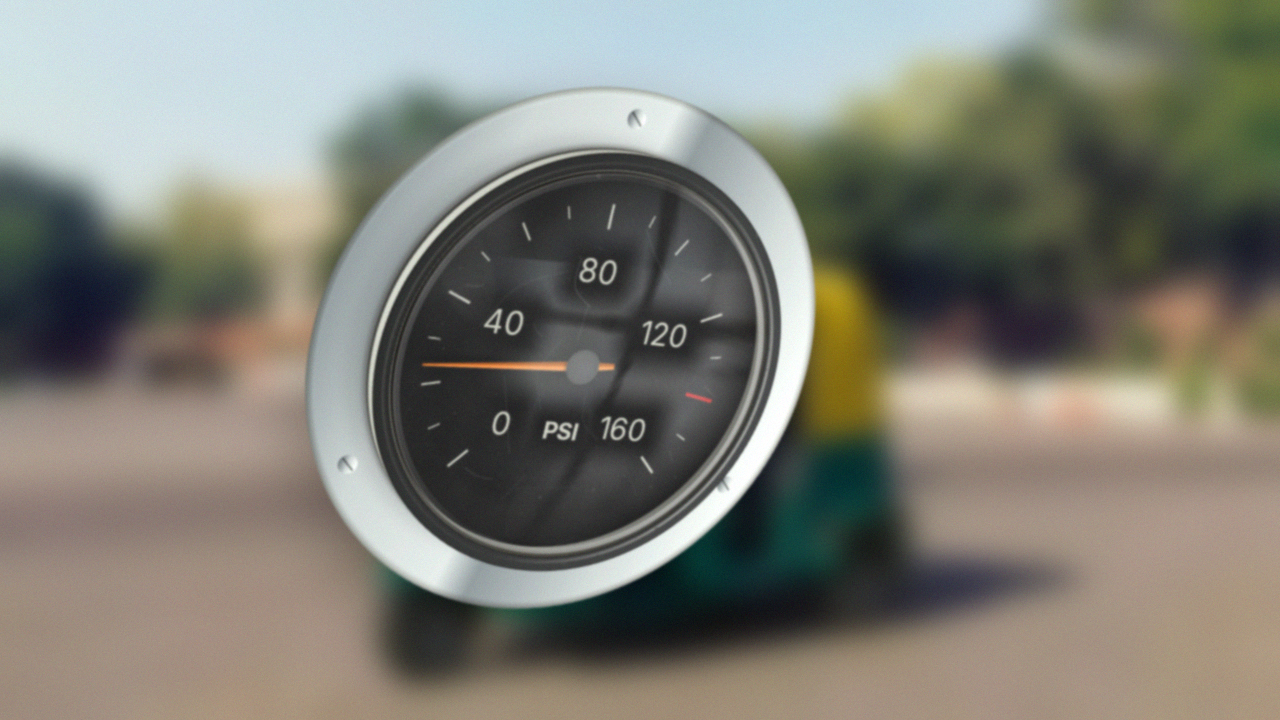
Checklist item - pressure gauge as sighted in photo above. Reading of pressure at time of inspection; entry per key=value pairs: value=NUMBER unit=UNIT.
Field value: value=25 unit=psi
